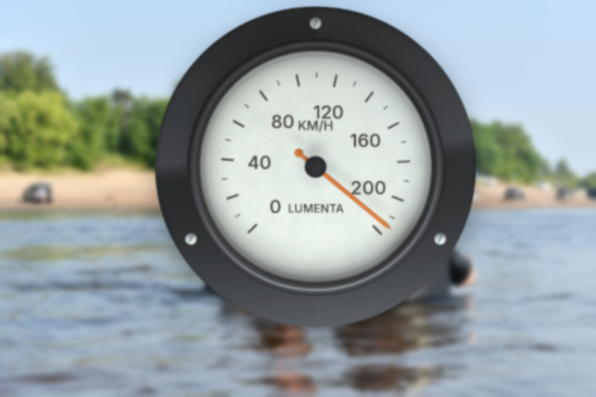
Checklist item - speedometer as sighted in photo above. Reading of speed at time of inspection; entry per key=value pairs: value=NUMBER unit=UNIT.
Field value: value=215 unit=km/h
